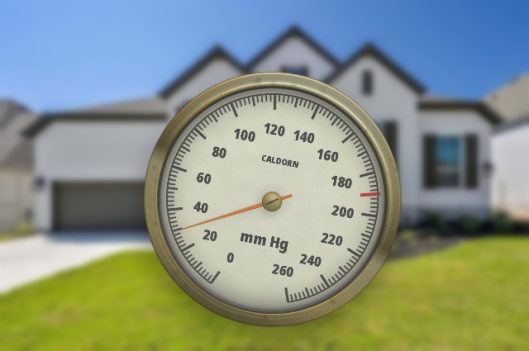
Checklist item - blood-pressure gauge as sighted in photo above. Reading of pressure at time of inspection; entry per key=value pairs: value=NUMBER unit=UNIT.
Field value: value=30 unit=mmHg
